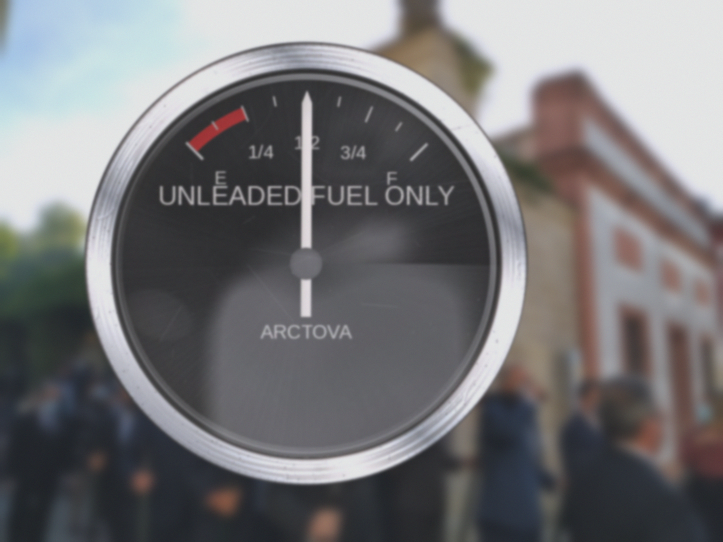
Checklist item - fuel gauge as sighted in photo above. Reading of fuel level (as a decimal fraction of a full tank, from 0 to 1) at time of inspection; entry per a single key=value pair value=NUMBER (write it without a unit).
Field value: value=0.5
